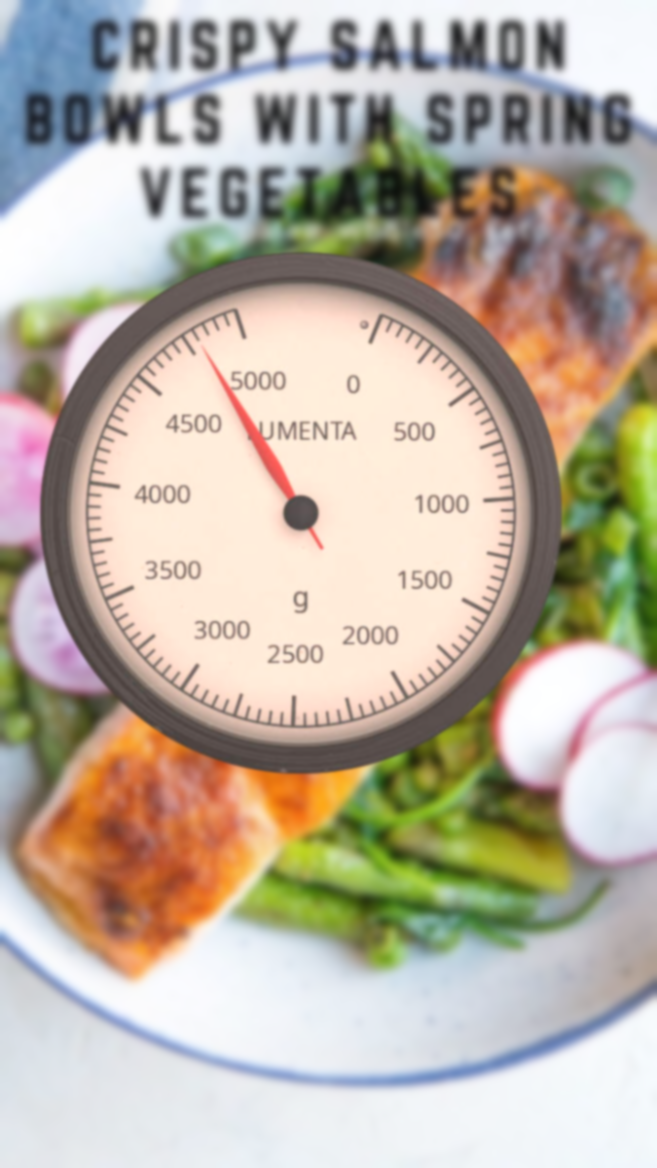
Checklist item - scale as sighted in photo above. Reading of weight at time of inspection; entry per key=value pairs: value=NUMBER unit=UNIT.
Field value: value=4800 unit=g
